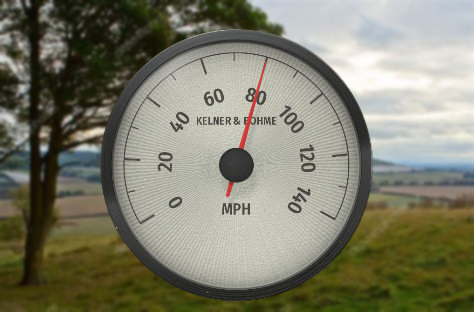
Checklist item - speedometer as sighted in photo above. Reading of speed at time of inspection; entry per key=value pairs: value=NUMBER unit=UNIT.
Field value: value=80 unit=mph
